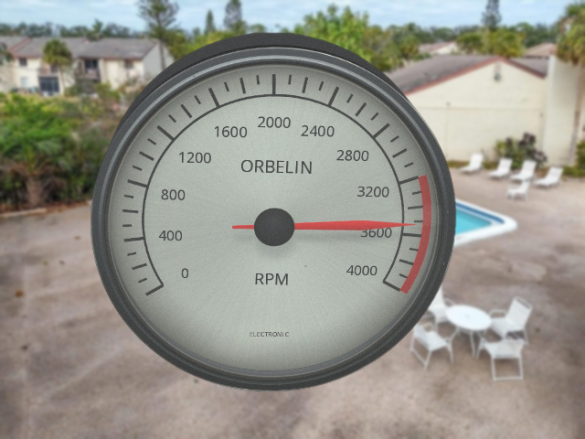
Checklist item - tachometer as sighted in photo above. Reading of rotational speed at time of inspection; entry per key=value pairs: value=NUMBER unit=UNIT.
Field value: value=3500 unit=rpm
